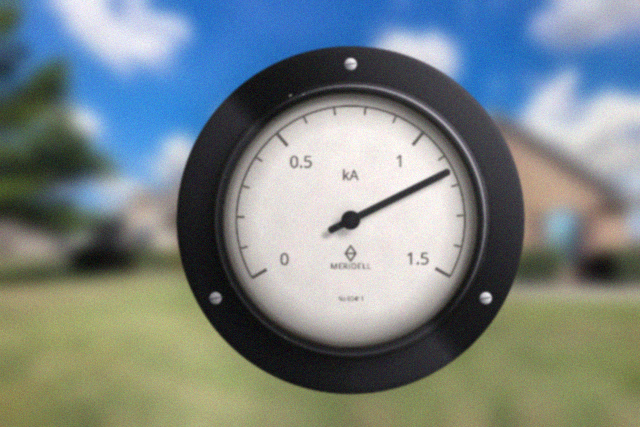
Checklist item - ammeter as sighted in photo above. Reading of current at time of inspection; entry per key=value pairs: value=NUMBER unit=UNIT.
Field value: value=1.15 unit=kA
